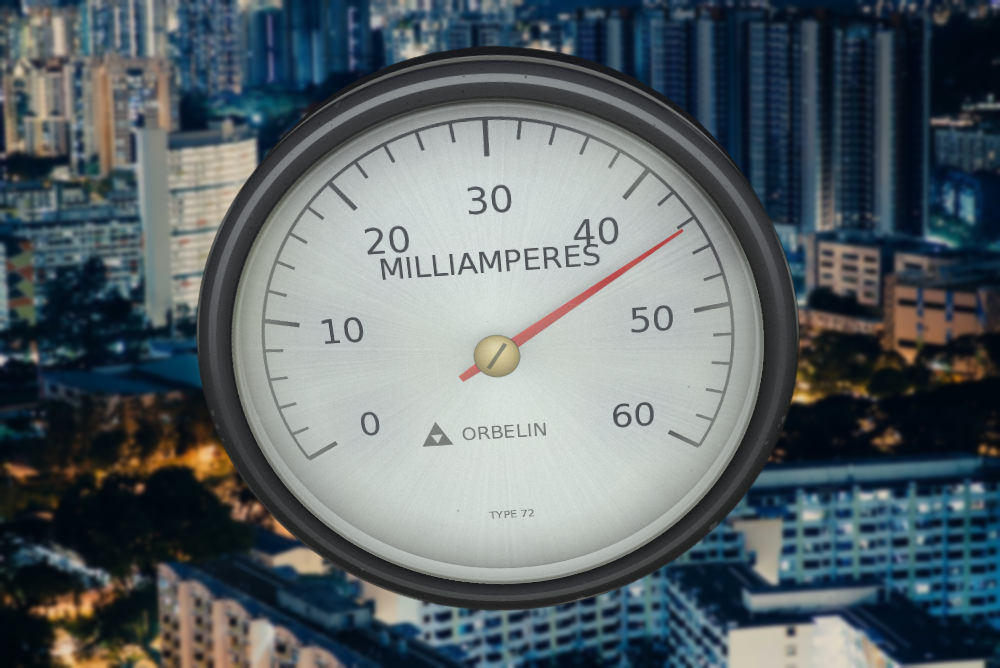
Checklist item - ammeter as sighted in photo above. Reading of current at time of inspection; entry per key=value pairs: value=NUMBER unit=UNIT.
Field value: value=44 unit=mA
